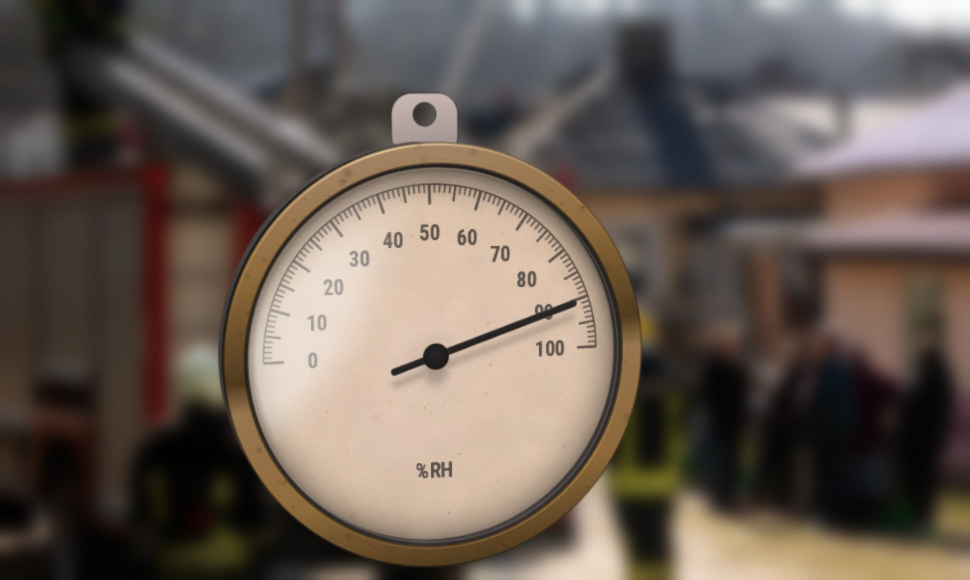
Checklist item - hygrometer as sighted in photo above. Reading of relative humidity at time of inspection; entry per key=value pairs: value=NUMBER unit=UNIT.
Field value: value=90 unit=%
